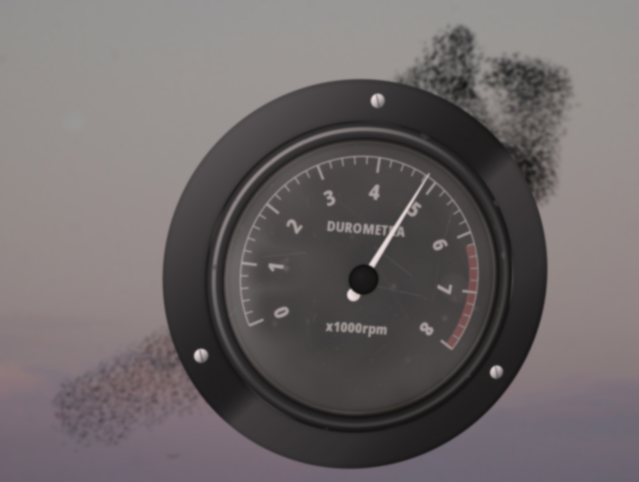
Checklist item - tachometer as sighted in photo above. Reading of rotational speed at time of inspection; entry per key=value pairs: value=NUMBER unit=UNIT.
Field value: value=4800 unit=rpm
